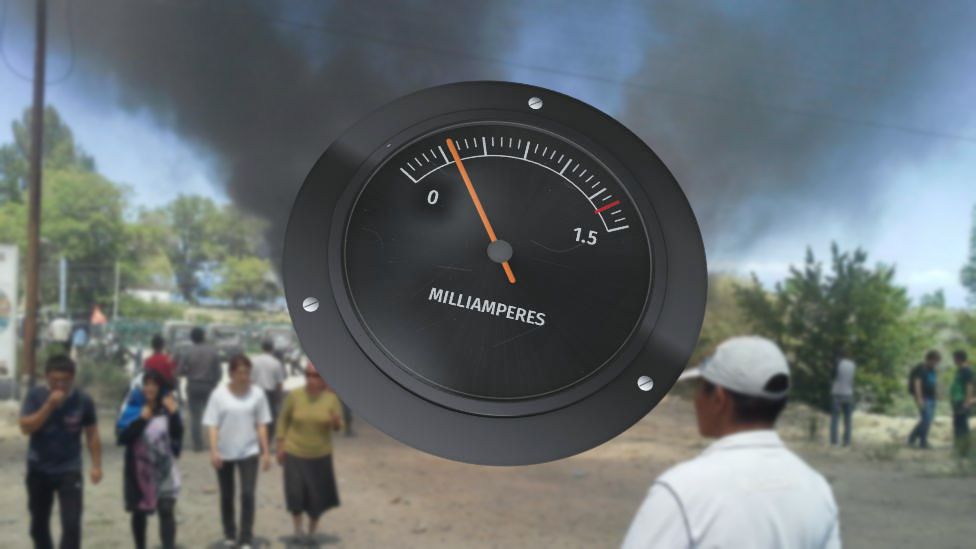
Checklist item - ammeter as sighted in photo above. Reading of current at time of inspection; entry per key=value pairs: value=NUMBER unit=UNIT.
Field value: value=0.3 unit=mA
